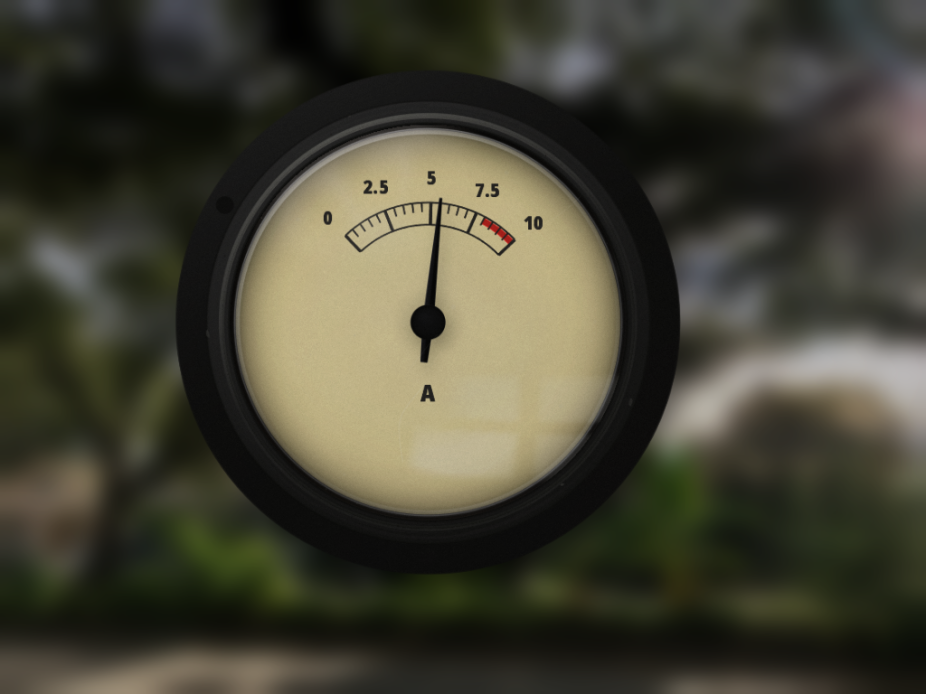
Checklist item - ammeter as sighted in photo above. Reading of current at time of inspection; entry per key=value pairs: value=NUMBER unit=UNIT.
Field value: value=5.5 unit=A
